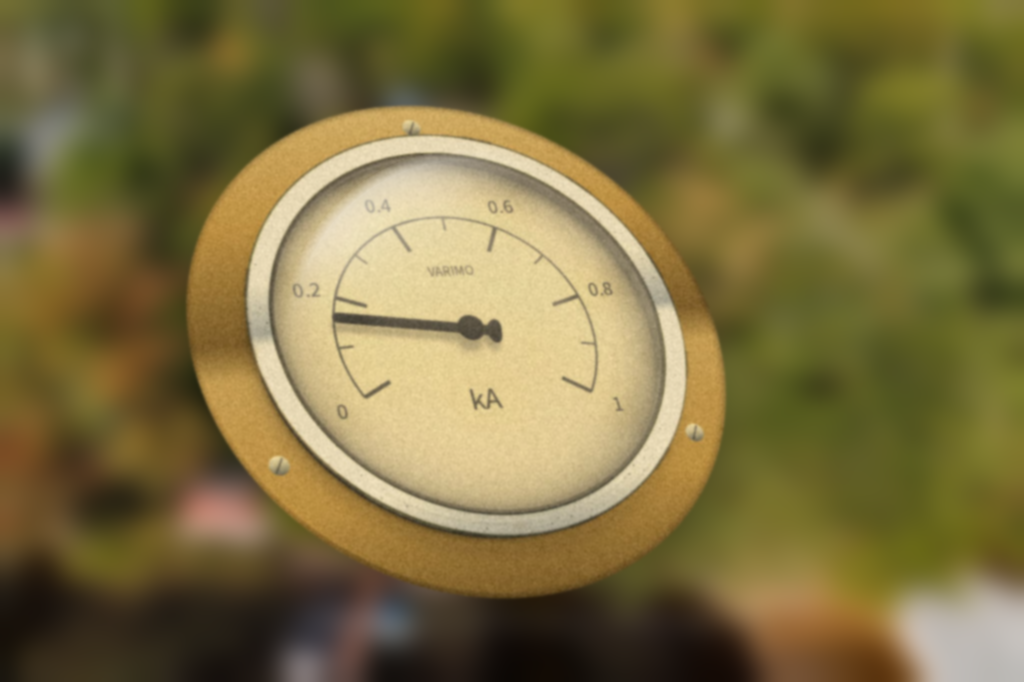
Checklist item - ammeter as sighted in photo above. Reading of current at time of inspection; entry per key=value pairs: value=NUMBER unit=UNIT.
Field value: value=0.15 unit=kA
